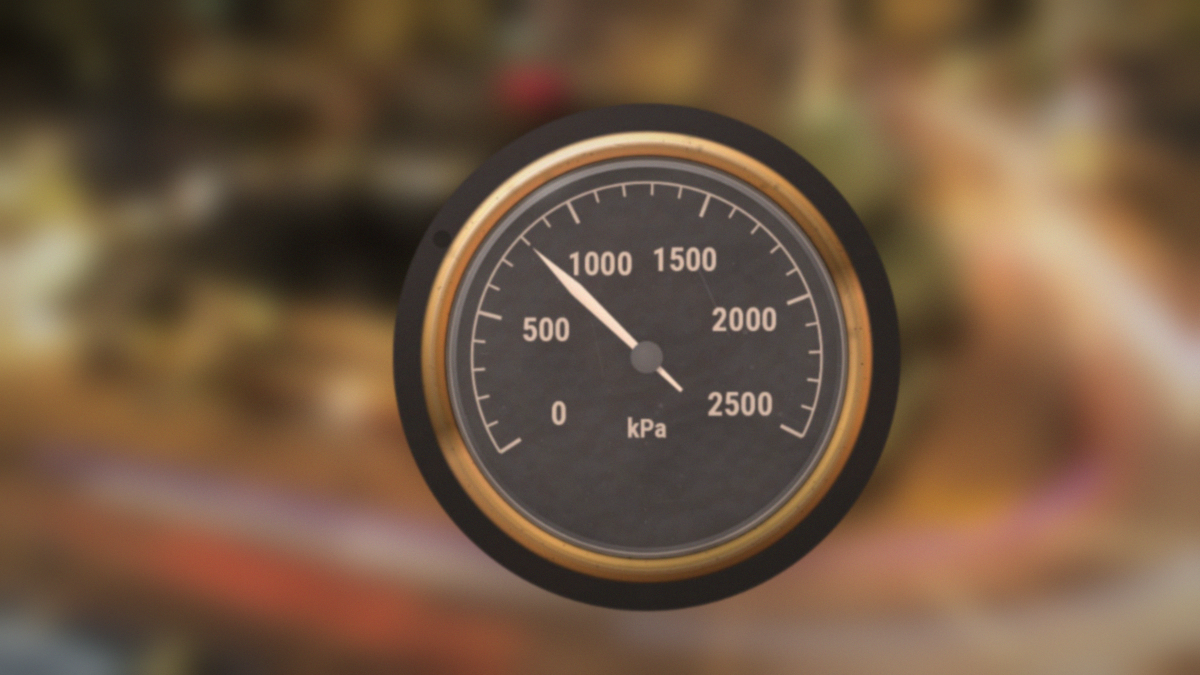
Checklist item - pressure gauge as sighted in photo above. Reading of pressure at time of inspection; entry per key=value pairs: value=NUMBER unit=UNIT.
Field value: value=800 unit=kPa
